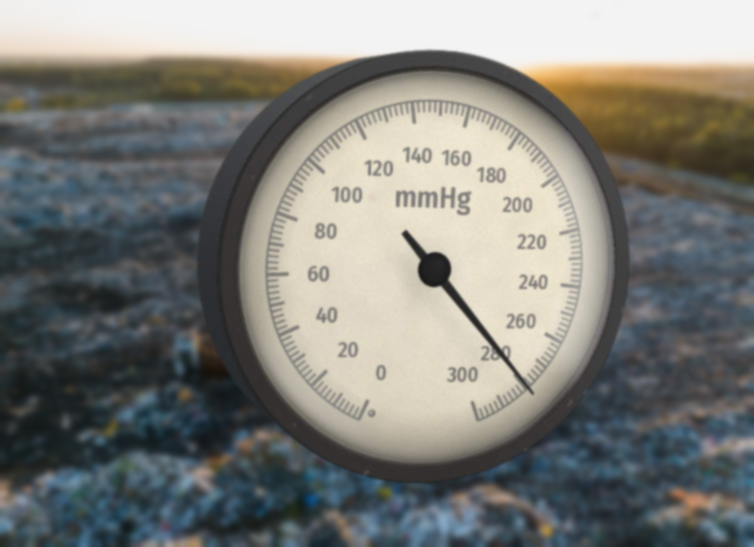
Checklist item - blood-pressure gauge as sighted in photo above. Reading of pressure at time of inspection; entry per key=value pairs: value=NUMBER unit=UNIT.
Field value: value=280 unit=mmHg
